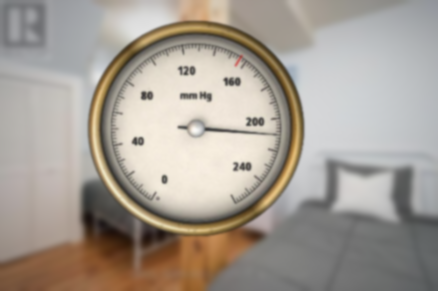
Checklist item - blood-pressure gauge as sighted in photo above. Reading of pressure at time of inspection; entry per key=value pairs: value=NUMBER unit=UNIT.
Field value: value=210 unit=mmHg
